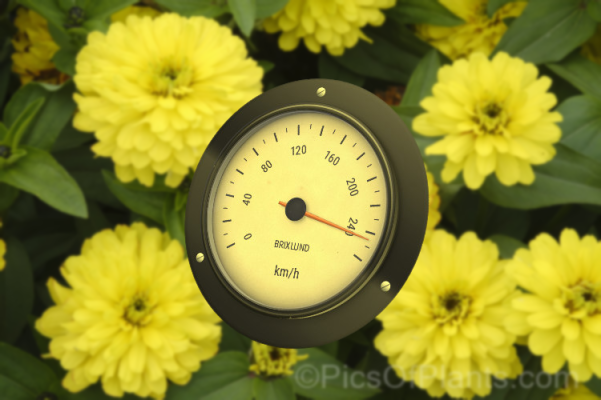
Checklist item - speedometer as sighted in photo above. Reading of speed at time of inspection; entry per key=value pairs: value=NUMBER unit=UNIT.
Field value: value=245 unit=km/h
